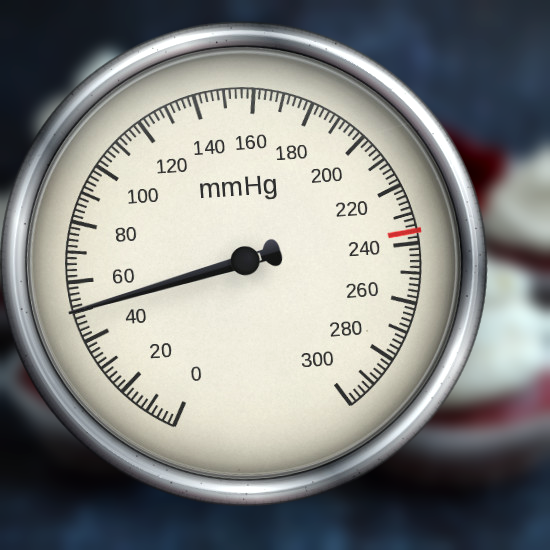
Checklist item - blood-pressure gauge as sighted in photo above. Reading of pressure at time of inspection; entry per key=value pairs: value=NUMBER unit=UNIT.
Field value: value=50 unit=mmHg
